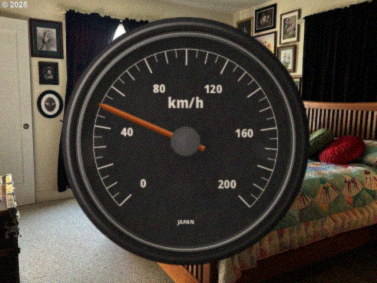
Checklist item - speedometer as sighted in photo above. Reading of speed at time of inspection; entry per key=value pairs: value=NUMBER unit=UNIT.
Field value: value=50 unit=km/h
